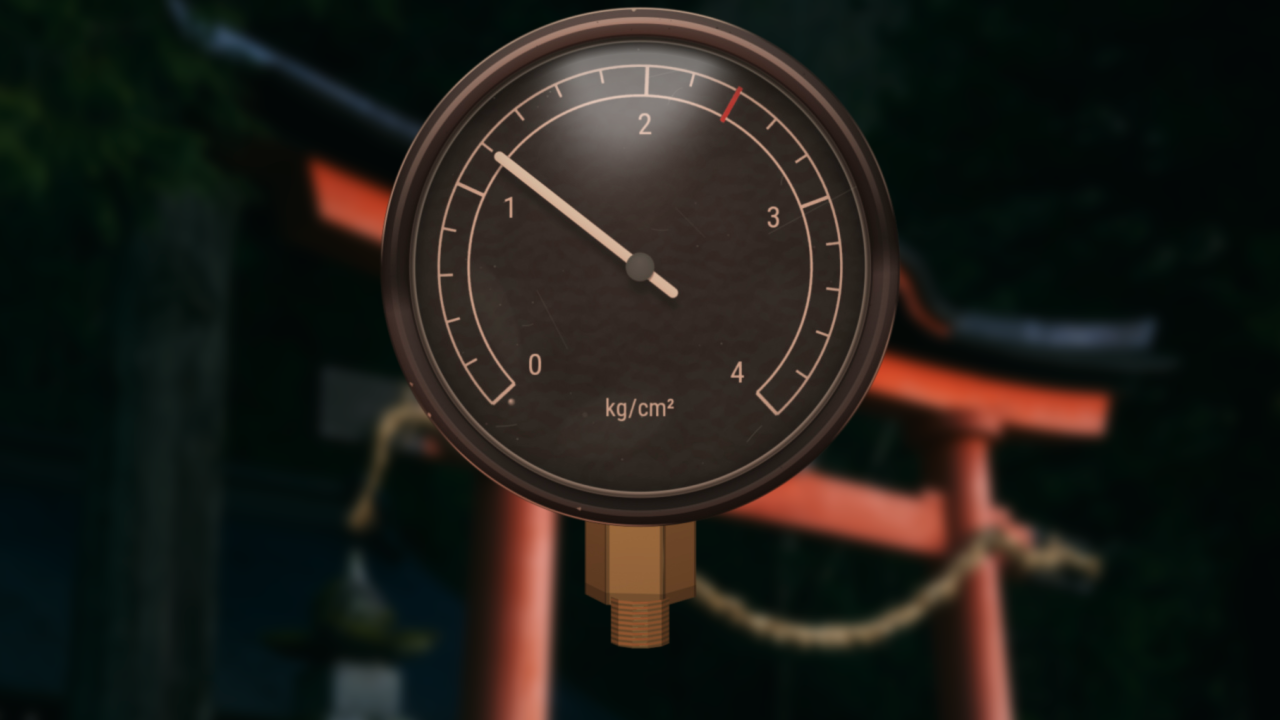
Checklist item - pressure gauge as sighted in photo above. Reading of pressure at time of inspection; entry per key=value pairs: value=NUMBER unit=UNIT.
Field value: value=1.2 unit=kg/cm²
